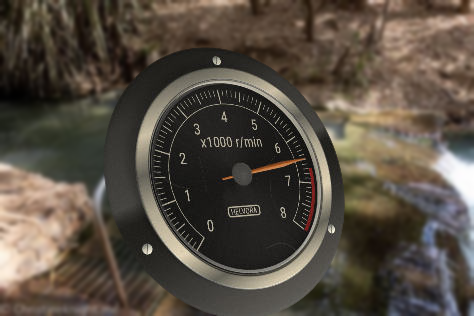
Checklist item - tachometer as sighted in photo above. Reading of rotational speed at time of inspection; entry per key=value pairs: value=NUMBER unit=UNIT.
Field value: value=6500 unit=rpm
